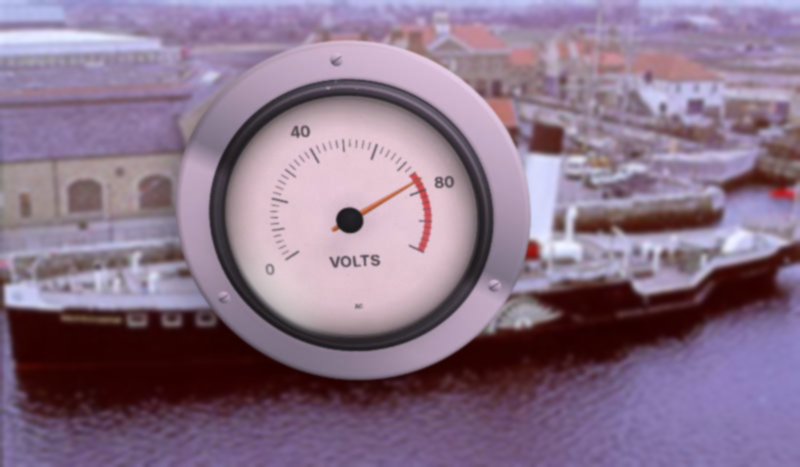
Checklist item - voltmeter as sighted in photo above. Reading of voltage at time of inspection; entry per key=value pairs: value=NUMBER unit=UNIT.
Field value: value=76 unit=V
